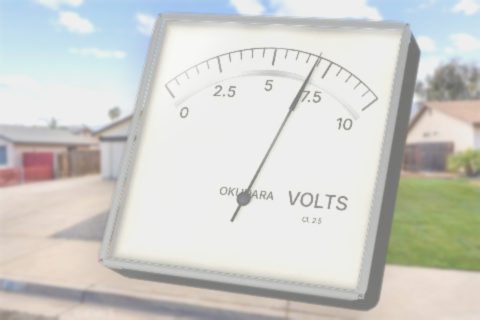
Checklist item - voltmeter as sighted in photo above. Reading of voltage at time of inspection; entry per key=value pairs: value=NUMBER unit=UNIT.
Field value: value=7 unit=V
